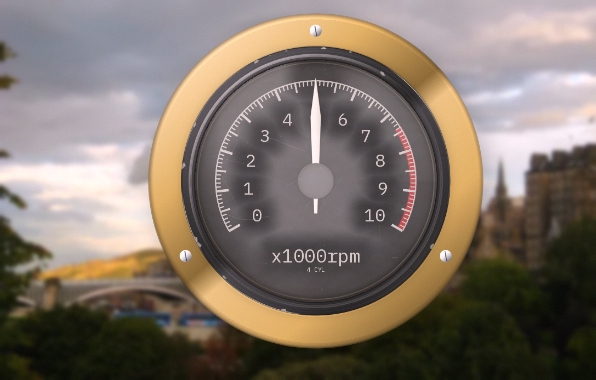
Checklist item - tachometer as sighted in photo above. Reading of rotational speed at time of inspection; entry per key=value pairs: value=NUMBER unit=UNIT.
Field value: value=5000 unit=rpm
